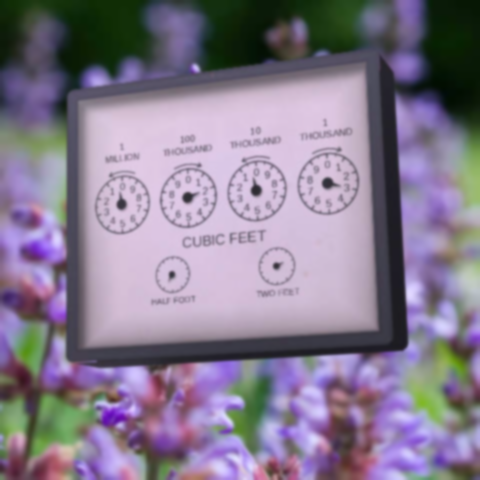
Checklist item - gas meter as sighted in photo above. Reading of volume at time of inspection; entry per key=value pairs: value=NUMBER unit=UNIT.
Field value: value=20300 unit=ft³
